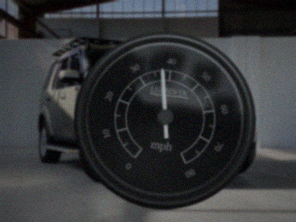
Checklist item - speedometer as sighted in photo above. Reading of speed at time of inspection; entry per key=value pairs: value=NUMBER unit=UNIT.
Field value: value=37.5 unit=mph
